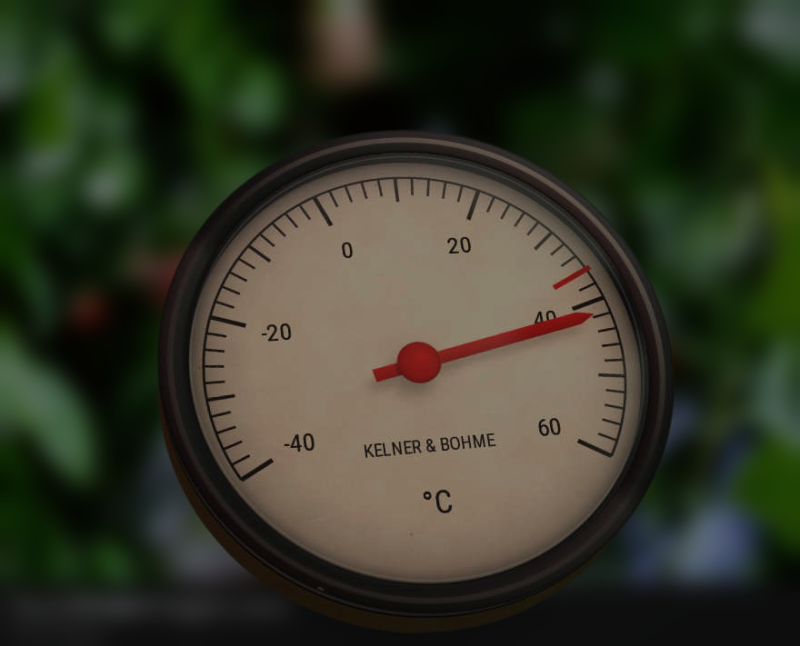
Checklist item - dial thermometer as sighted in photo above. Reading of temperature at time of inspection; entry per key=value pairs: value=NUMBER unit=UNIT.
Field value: value=42 unit=°C
